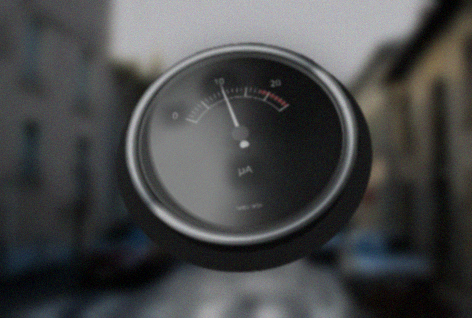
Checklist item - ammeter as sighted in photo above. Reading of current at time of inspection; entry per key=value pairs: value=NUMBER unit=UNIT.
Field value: value=10 unit=µA
